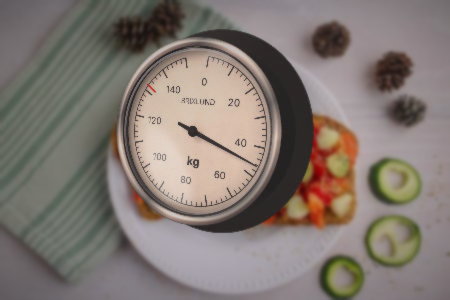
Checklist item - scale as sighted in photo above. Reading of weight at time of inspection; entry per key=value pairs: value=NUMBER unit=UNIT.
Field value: value=46 unit=kg
